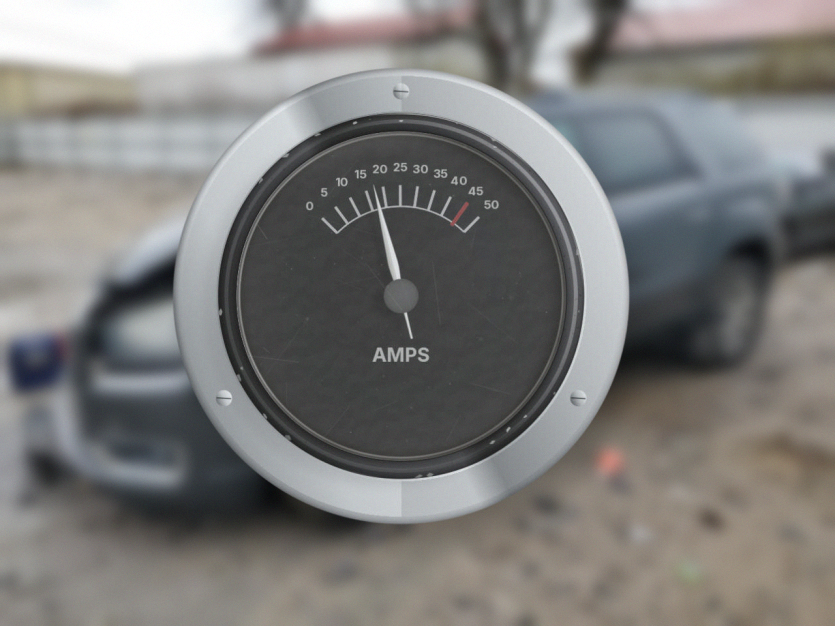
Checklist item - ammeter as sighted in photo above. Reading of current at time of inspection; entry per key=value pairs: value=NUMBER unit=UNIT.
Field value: value=17.5 unit=A
